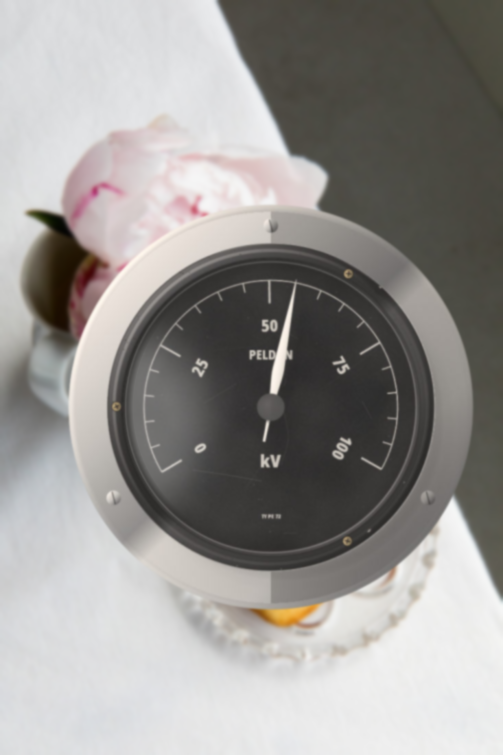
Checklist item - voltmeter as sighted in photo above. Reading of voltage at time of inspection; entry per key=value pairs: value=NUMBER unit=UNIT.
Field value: value=55 unit=kV
